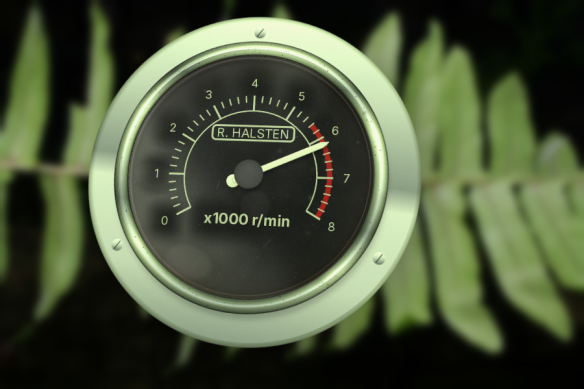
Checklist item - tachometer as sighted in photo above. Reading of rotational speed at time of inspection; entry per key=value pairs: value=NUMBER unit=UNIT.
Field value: value=6200 unit=rpm
